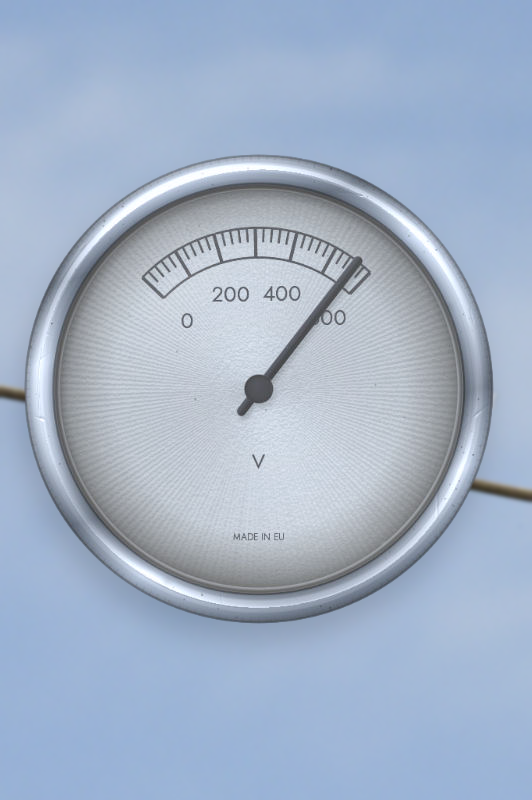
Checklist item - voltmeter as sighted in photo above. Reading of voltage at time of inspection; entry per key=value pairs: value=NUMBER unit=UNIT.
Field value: value=560 unit=V
